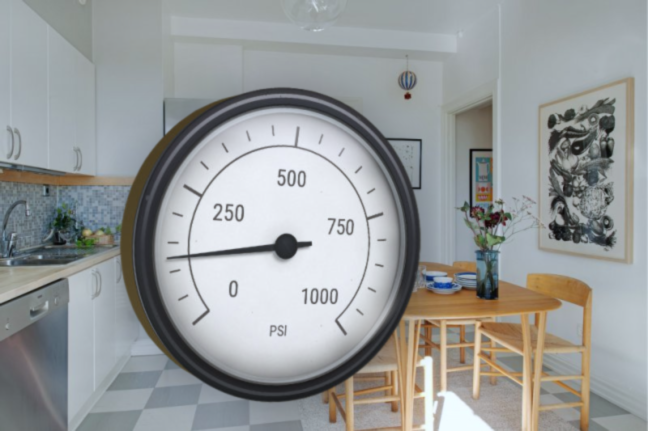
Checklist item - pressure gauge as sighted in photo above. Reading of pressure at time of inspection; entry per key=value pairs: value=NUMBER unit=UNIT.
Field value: value=125 unit=psi
